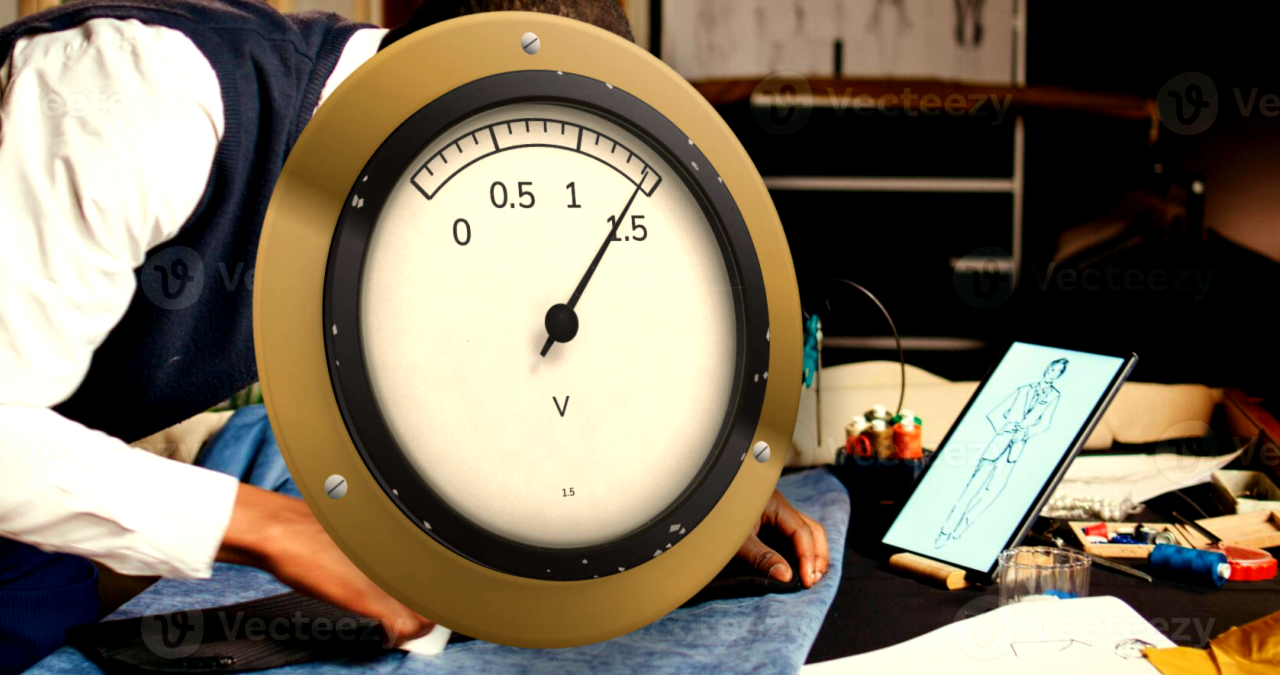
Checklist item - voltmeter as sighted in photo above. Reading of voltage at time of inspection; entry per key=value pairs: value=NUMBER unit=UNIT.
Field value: value=1.4 unit=V
